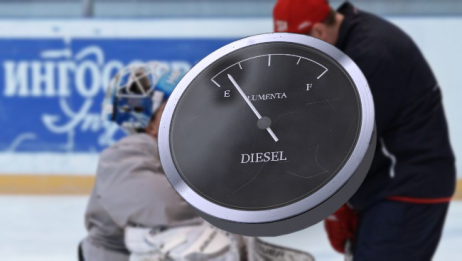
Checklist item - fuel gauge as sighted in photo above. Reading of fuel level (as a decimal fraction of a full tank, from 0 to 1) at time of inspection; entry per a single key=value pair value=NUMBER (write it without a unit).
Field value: value=0.125
